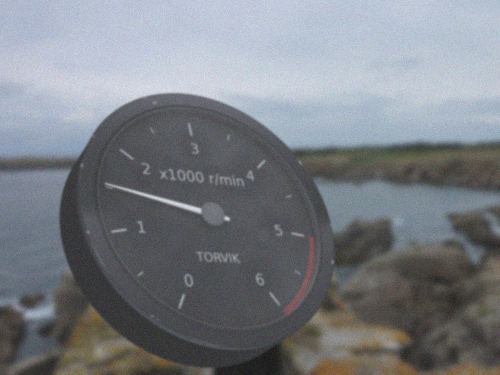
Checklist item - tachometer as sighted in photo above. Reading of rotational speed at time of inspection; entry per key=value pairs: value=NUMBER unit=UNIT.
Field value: value=1500 unit=rpm
